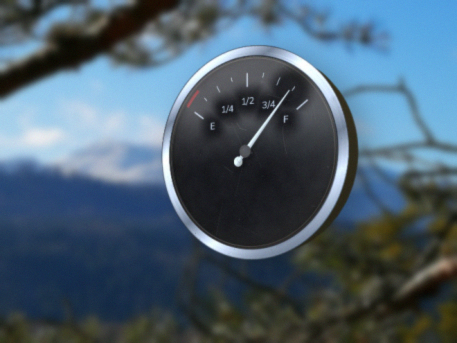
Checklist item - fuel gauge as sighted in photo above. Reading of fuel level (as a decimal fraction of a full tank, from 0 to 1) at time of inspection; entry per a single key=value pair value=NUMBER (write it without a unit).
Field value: value=0.875
